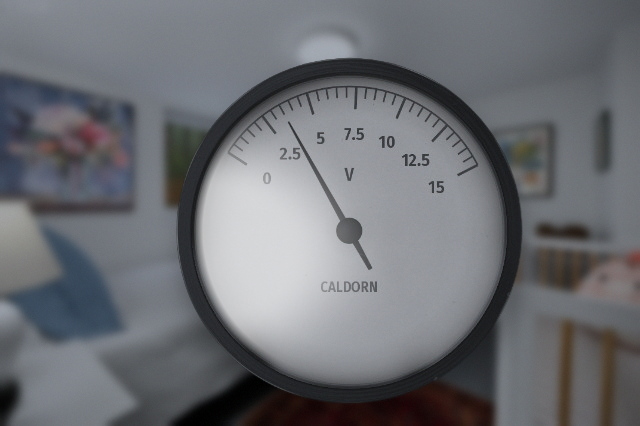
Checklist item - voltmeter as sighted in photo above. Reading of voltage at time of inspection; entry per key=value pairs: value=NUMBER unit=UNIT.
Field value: value=3.5 unit=V
